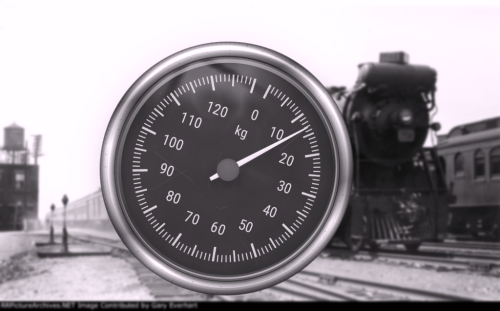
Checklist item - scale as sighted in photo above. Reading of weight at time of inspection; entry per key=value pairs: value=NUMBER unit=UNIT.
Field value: value=13 unit=kg
